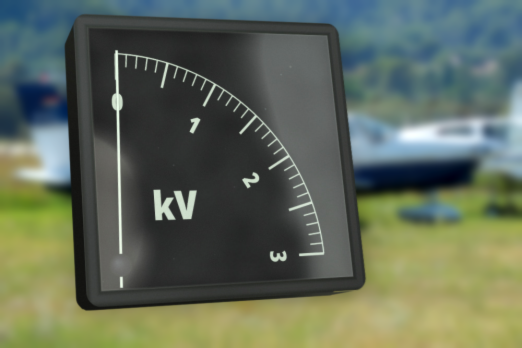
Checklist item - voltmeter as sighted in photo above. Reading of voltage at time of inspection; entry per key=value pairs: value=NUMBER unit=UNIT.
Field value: value=0 unit=kV
